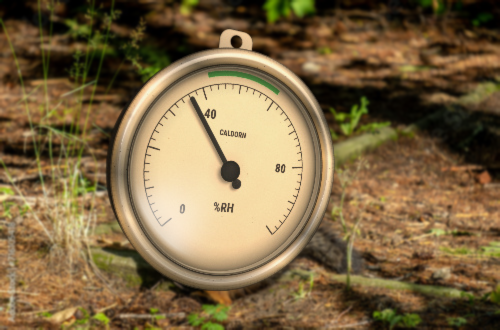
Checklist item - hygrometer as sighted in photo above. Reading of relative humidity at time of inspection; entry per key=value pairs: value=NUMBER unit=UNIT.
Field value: value=36 unit=%
